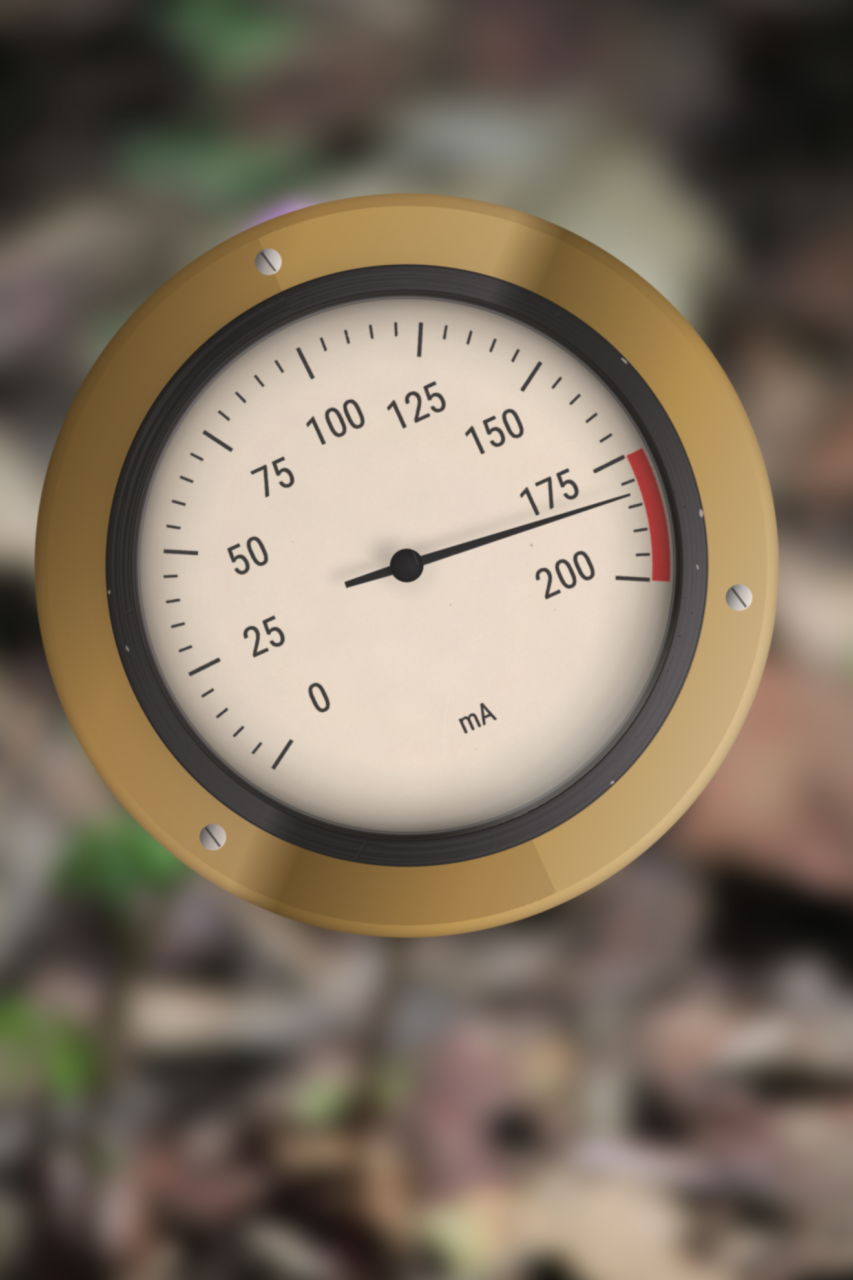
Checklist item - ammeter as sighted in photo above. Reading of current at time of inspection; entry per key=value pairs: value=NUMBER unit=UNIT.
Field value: value=182.5 unit=mA
